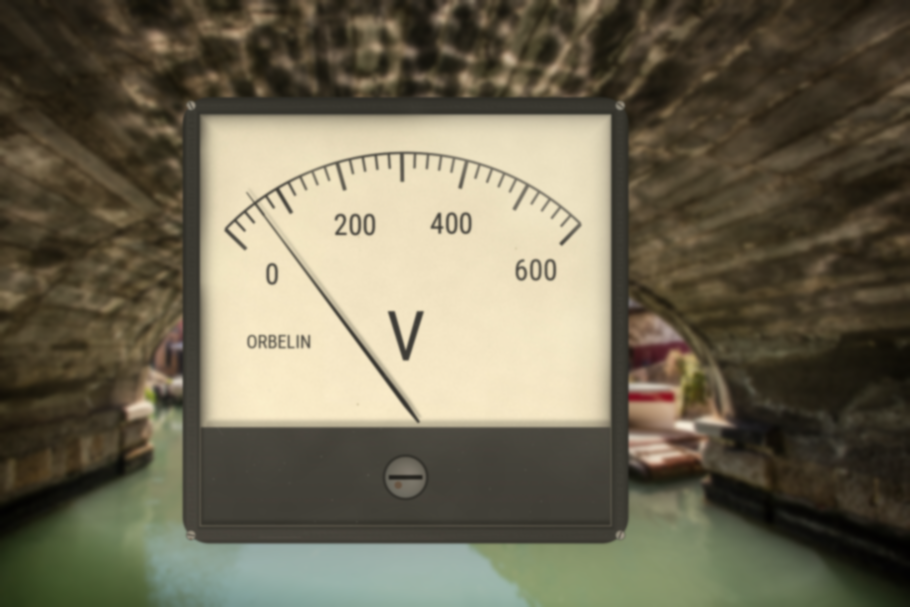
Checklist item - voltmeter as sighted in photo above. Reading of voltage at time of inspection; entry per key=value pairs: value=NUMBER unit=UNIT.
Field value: value=60 unit=V
